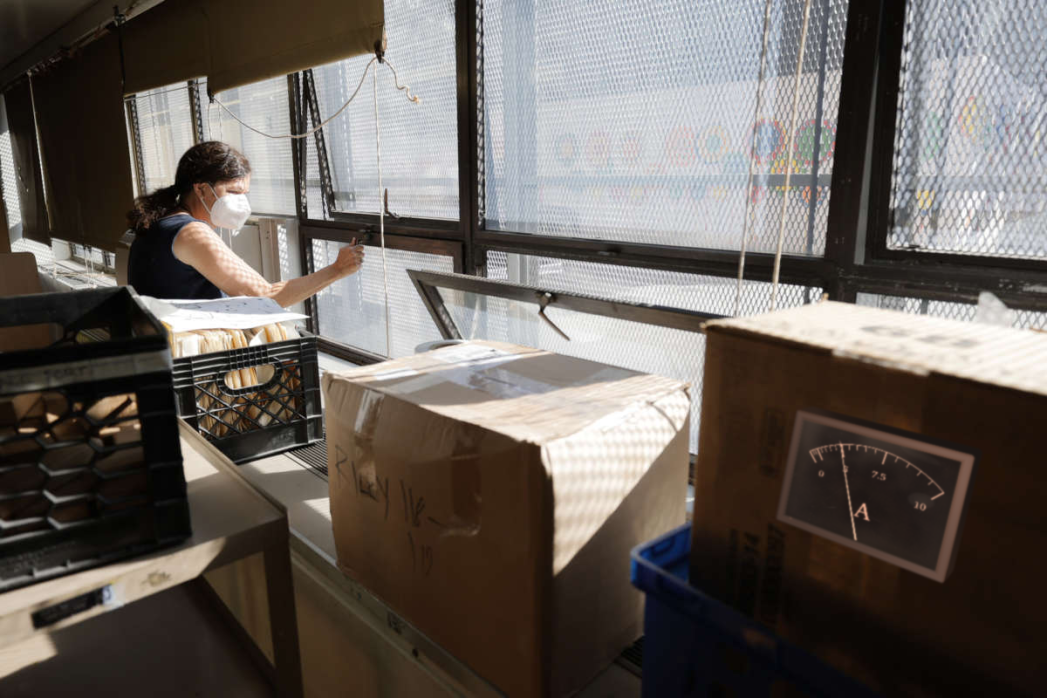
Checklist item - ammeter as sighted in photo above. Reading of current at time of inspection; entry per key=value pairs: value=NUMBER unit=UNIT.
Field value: value=5 unit=A
